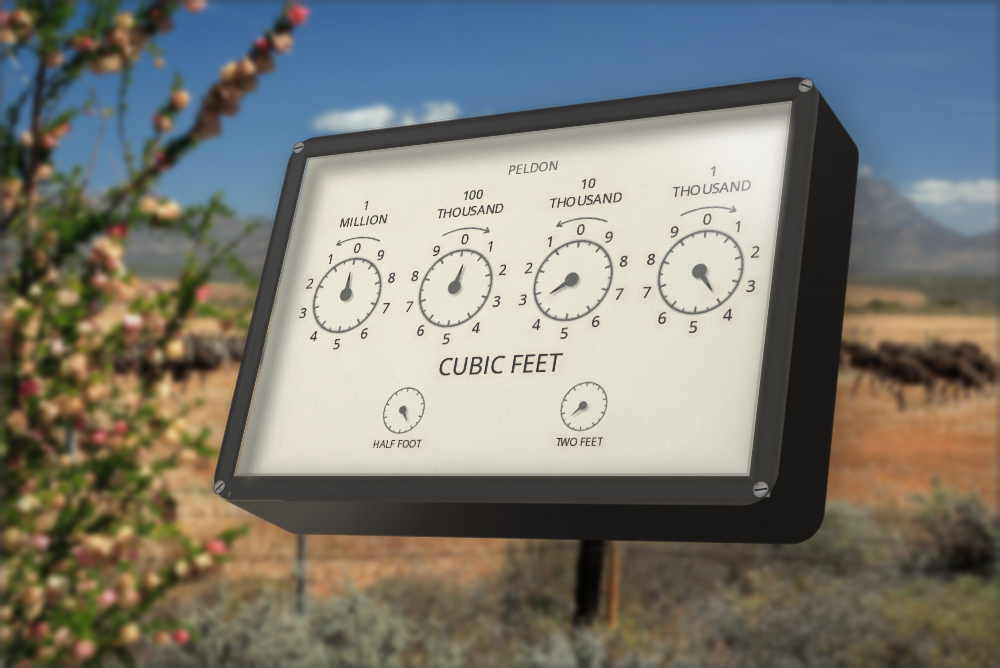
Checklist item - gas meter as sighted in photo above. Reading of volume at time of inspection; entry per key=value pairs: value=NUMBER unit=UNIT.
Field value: value=3400 unit=ft³
